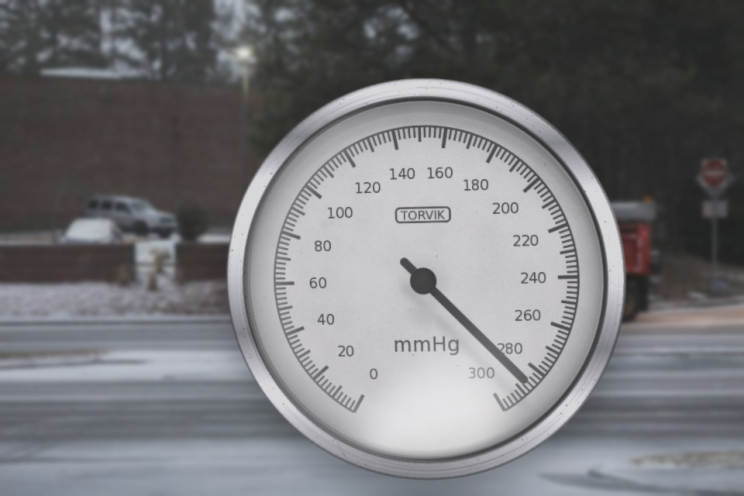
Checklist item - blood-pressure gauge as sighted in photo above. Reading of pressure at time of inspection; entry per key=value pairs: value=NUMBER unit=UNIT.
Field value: value=286 unit=mmHg
